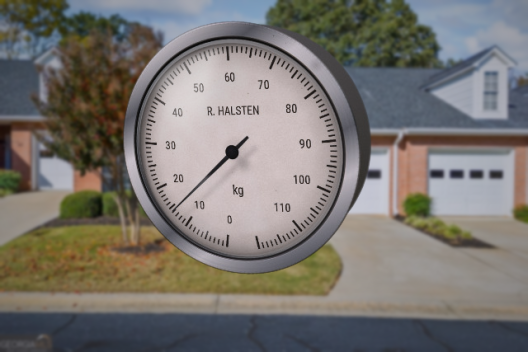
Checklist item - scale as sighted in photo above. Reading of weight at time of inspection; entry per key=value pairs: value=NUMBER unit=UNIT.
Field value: value=14 unit=kg
